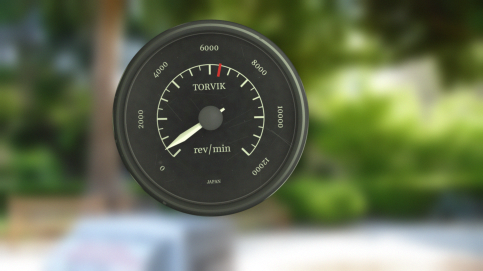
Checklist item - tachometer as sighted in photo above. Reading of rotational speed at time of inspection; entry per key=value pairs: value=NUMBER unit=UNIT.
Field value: value=500 unit=rpm
